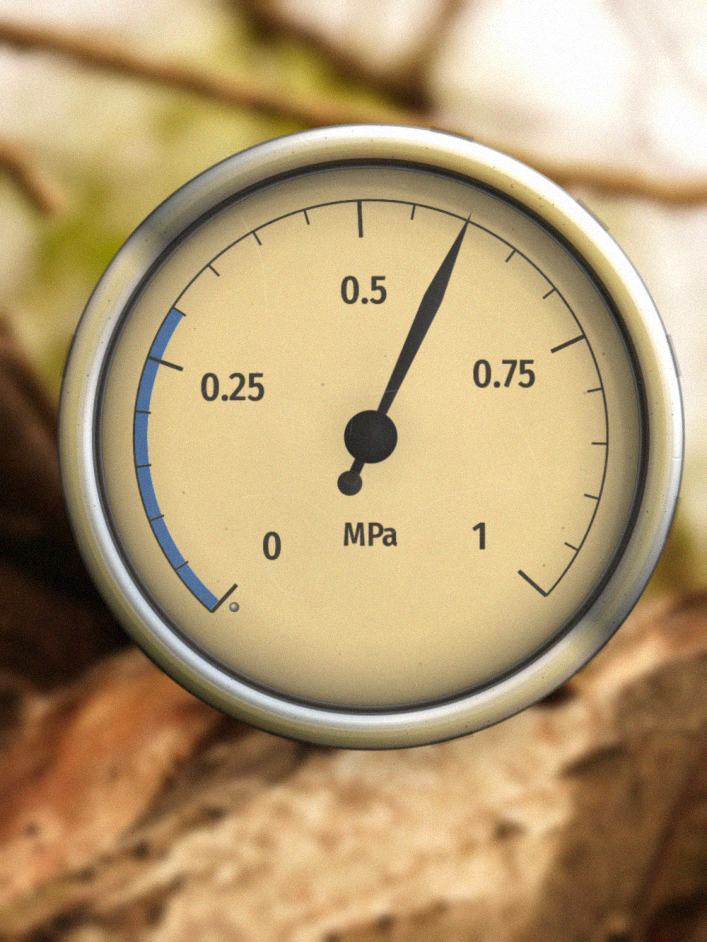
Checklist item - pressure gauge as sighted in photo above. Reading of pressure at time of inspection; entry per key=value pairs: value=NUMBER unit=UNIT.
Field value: value=0.6 unit=MPa
